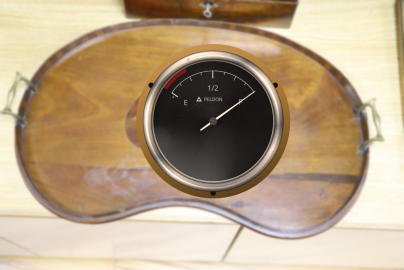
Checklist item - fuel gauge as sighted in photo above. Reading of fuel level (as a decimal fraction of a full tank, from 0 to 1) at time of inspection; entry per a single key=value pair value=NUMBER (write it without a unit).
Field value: value=1
